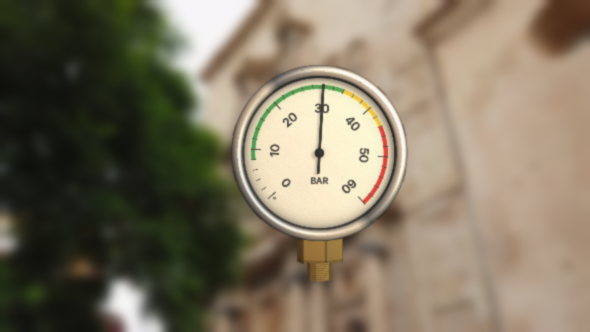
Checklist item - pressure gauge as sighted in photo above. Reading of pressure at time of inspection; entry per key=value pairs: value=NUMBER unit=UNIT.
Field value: value=30 unit=bar
